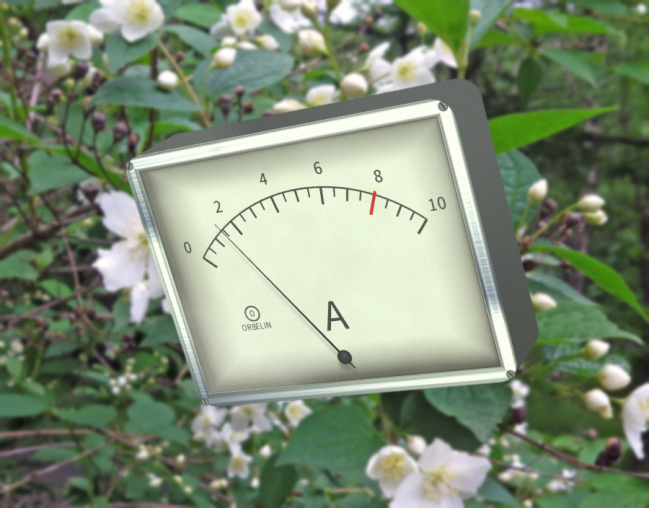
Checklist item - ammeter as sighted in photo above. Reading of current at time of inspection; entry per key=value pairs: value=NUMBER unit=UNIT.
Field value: value=1.5 unit=A
